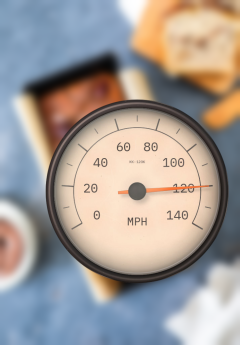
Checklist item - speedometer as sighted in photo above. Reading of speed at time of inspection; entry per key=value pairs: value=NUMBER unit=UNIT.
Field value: value=120 unit=mph
